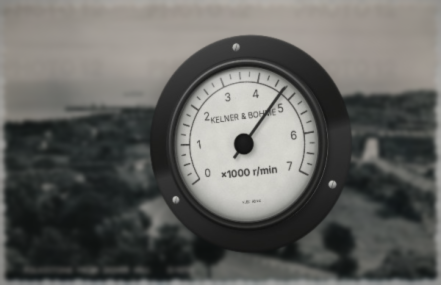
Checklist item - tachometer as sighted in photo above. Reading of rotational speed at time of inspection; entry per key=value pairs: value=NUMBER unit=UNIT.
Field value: value=4750 unit=rpm
